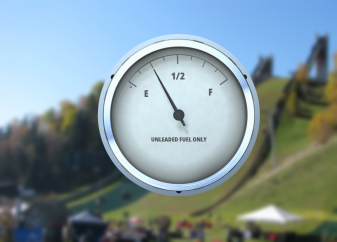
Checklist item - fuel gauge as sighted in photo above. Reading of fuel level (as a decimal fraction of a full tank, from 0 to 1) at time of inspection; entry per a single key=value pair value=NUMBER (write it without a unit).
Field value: value=0.25
